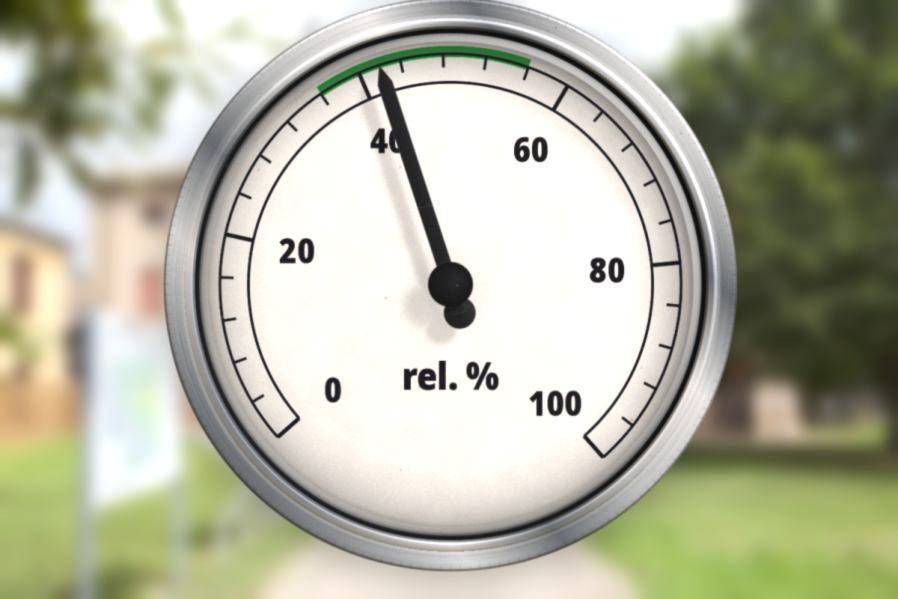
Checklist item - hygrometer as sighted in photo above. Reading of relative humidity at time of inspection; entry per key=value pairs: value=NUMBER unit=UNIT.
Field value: value=42 unit=%
